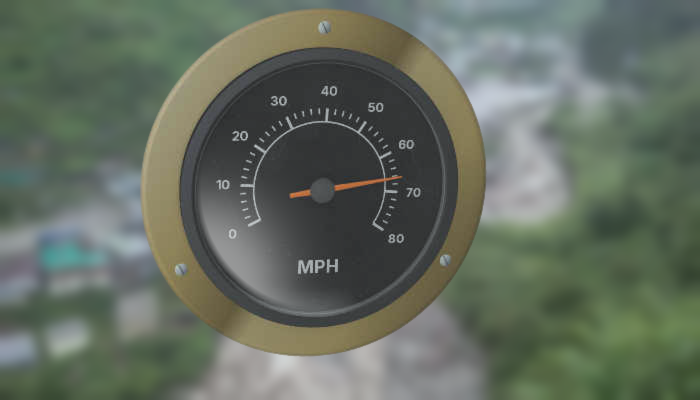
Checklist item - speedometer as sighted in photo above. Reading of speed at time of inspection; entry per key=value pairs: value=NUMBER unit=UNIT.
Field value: value=66 unit=mph
